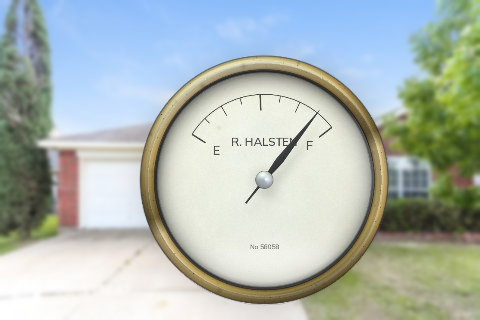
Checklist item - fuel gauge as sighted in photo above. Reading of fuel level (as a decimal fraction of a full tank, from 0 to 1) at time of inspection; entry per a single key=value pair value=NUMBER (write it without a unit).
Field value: value=0.875
